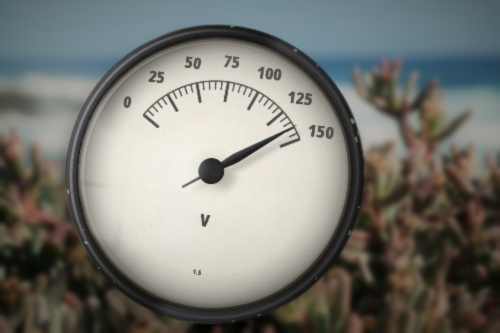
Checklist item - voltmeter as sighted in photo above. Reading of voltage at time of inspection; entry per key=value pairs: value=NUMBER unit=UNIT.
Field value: value=140 unit=V
